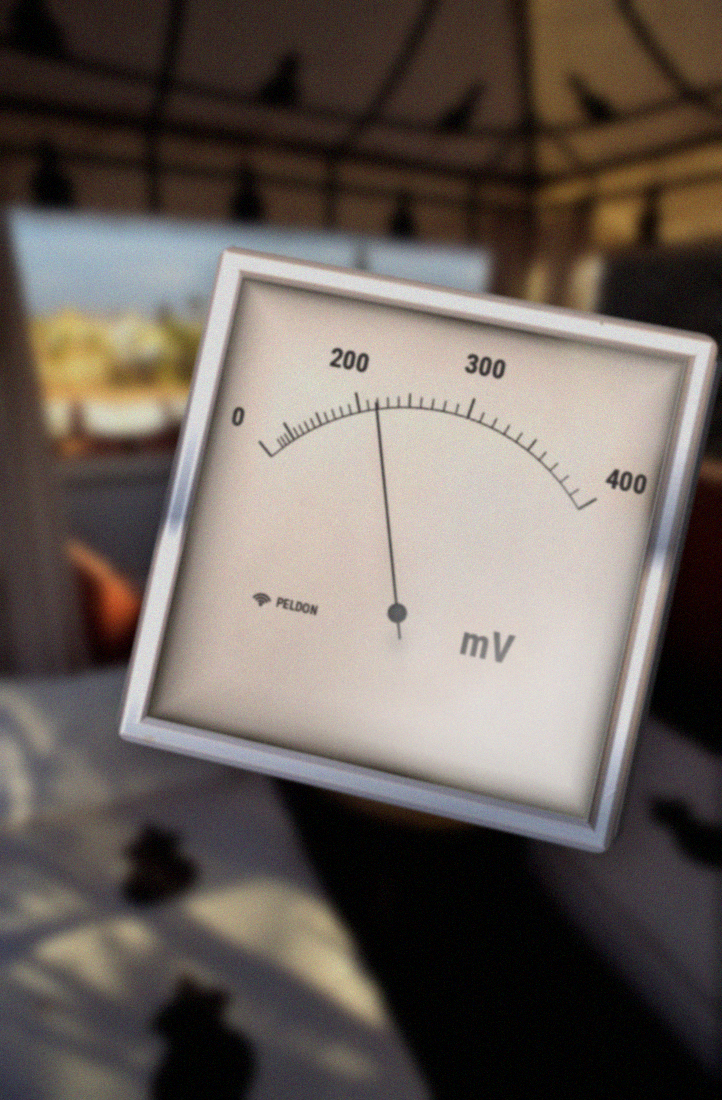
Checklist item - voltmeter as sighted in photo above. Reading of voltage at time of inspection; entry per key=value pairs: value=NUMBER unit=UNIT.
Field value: value=220 unit=mV
